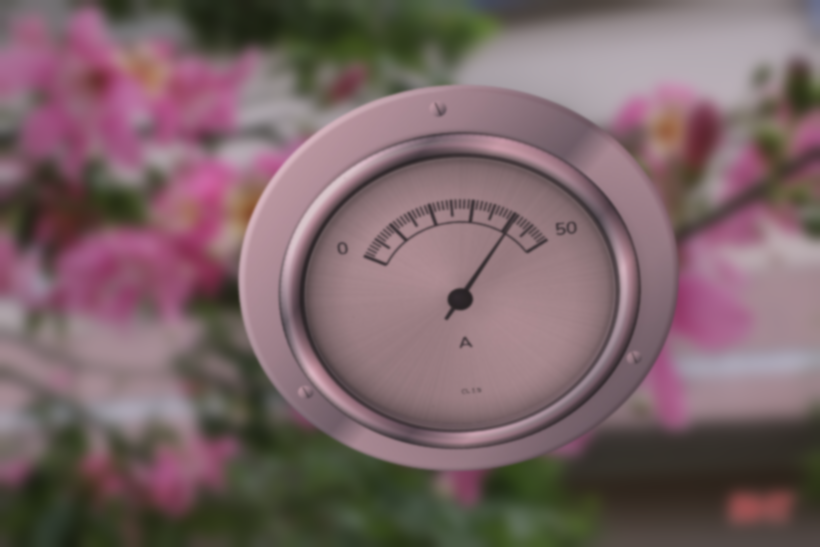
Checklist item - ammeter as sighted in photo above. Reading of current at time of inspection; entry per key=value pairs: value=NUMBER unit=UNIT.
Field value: value=40 unit=A
